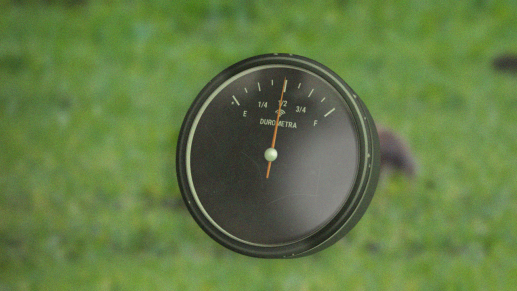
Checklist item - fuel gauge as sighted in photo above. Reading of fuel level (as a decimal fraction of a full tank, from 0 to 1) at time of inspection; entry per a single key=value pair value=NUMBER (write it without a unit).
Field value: value=0.5
